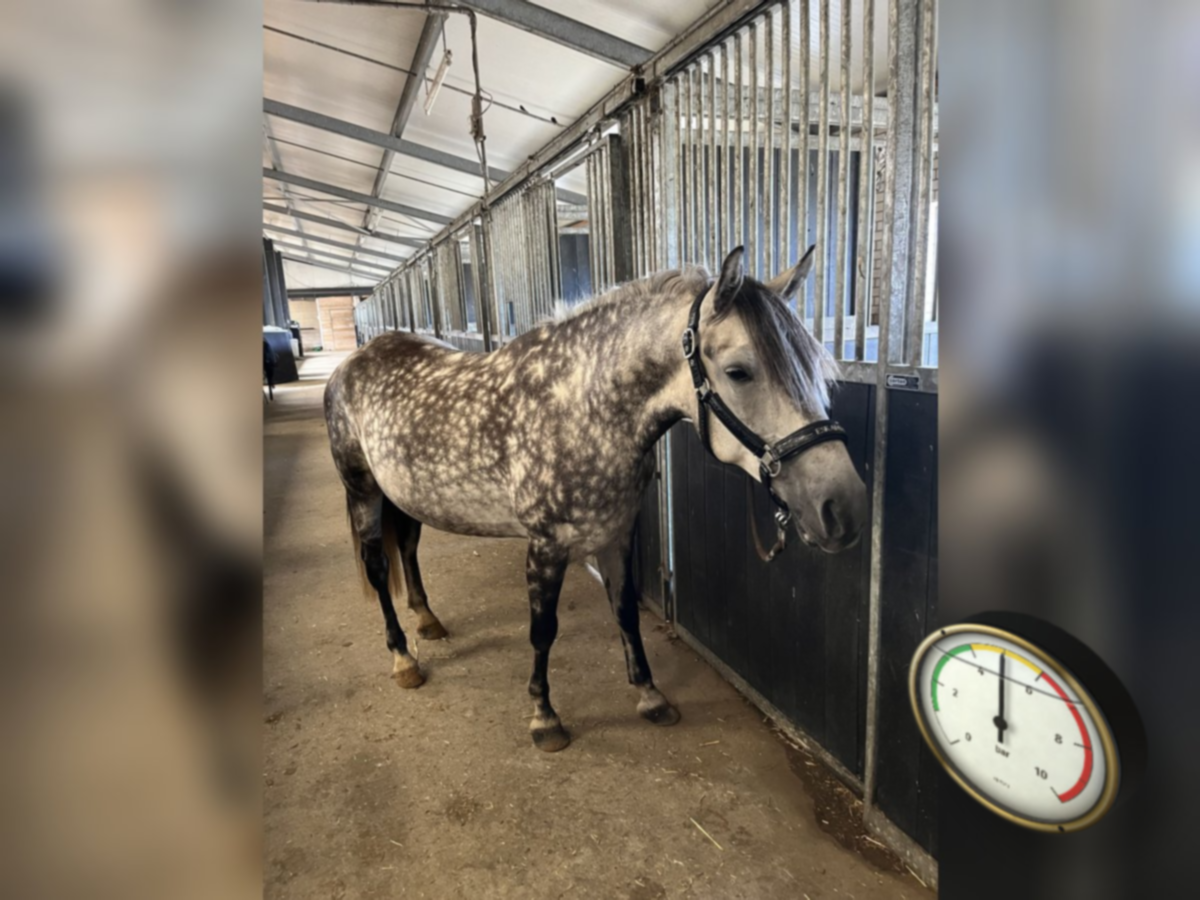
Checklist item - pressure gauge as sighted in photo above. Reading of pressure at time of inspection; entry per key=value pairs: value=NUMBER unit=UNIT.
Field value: value=5 unit=bar
